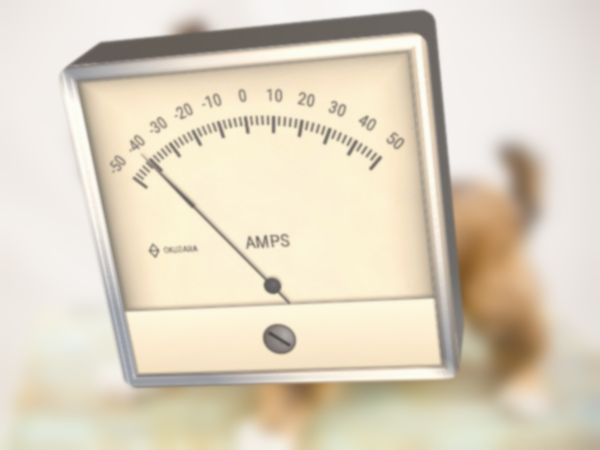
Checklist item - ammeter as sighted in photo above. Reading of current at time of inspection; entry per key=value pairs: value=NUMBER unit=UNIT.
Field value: value=-40 unit=A
